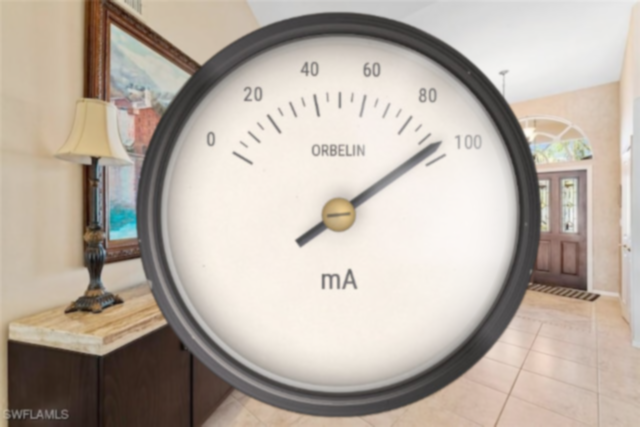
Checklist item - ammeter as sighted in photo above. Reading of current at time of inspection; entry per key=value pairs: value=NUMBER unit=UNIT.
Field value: value=95 unit=mA
